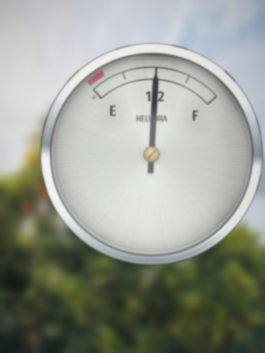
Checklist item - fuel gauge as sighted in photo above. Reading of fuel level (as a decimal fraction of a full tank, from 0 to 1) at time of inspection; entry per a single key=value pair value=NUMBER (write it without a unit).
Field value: value=0.5
